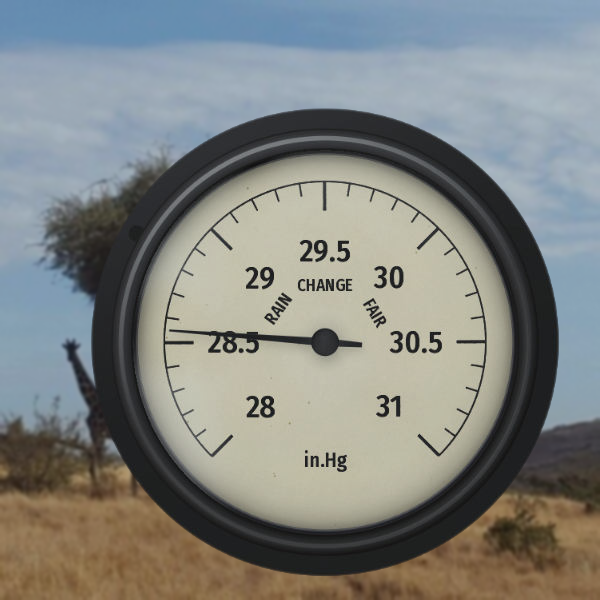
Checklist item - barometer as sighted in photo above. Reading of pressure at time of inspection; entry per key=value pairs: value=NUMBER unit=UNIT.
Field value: value=28.55 unit=inHg
